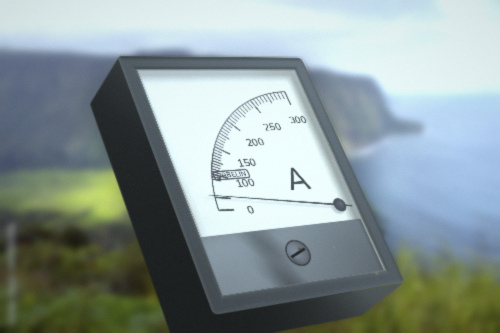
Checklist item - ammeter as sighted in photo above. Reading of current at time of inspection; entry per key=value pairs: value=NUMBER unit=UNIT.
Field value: value=50 unit=A
